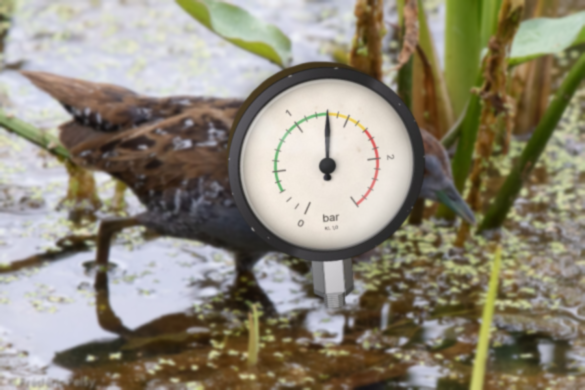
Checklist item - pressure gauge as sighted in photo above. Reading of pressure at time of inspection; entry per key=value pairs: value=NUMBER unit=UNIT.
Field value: value=1.3 unit=bar
